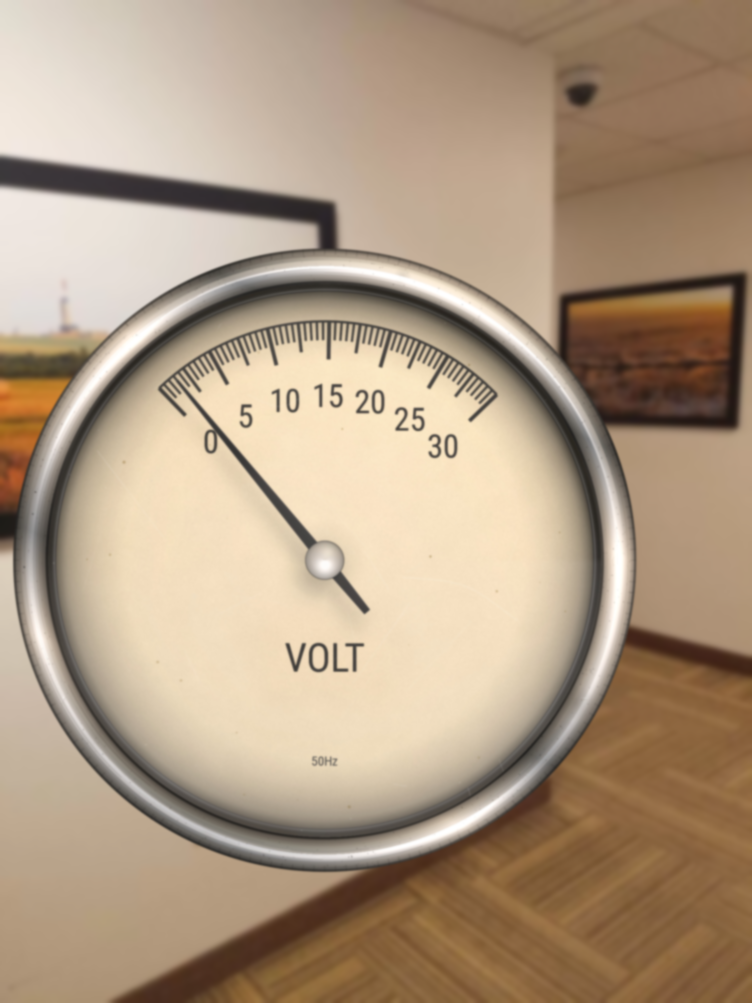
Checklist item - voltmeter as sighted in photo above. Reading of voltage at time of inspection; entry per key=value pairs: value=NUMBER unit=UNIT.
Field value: value=1.5 unit=V
